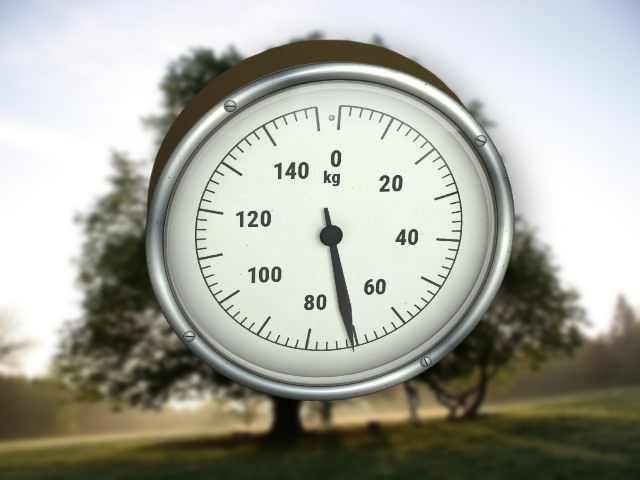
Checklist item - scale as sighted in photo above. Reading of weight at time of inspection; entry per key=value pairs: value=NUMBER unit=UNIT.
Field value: value=71 unit=kg
